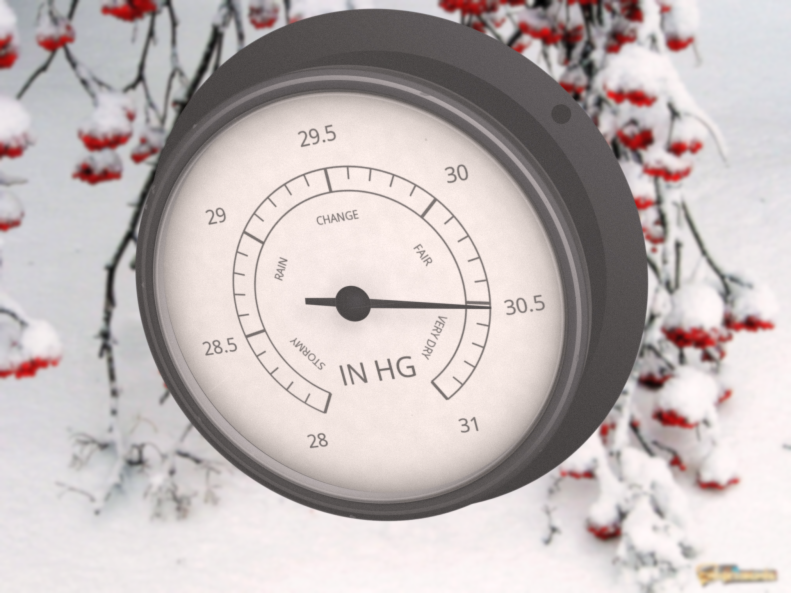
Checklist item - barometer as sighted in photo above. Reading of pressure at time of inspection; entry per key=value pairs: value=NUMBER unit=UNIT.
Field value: value=30.5 unit=inHg
